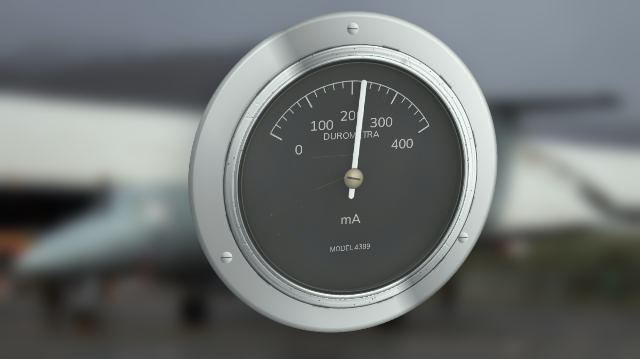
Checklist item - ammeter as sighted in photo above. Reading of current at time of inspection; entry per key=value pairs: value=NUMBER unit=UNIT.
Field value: value=220 unit=mA
